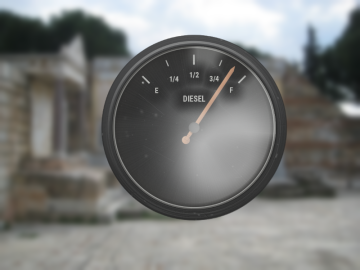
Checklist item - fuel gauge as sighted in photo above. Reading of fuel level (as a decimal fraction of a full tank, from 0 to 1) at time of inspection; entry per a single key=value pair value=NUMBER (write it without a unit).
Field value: value=0.875
